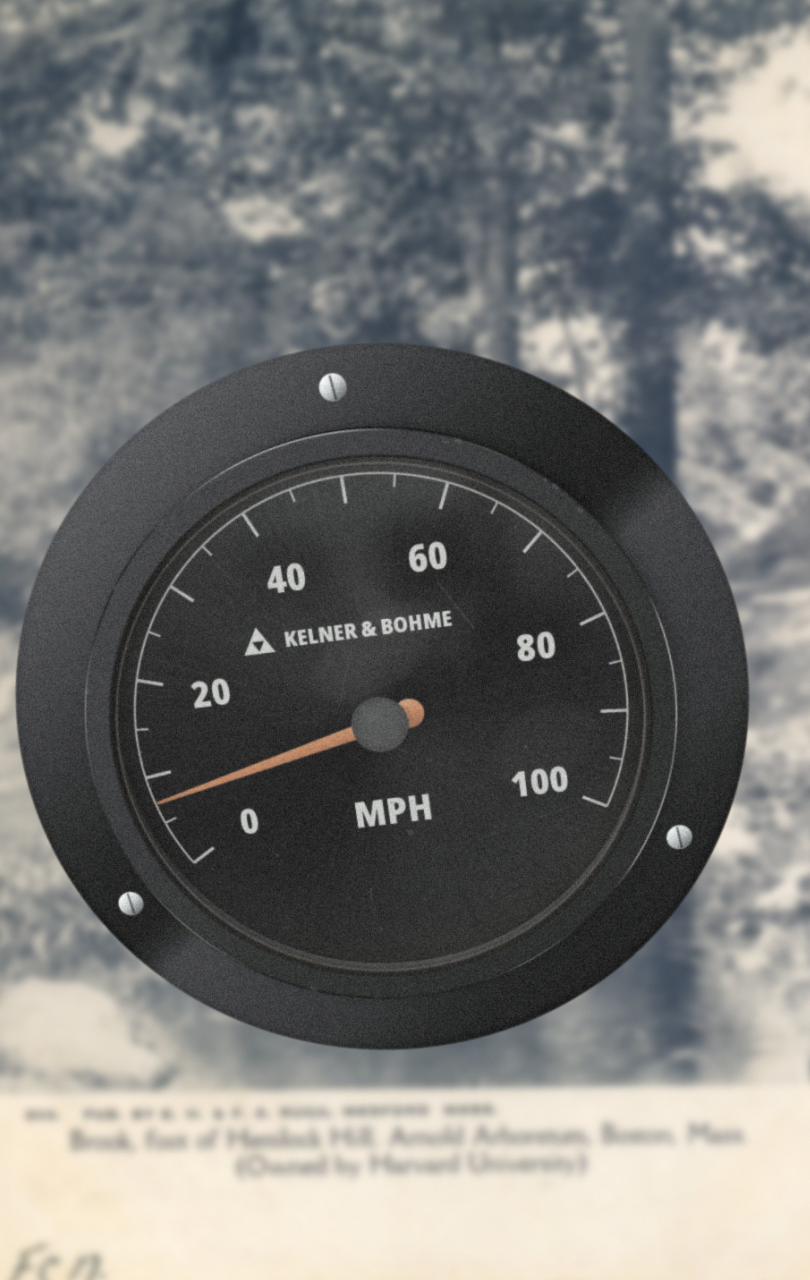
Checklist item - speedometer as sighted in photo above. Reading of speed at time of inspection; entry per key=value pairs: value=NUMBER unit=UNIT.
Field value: value=7.5 unit=mph
